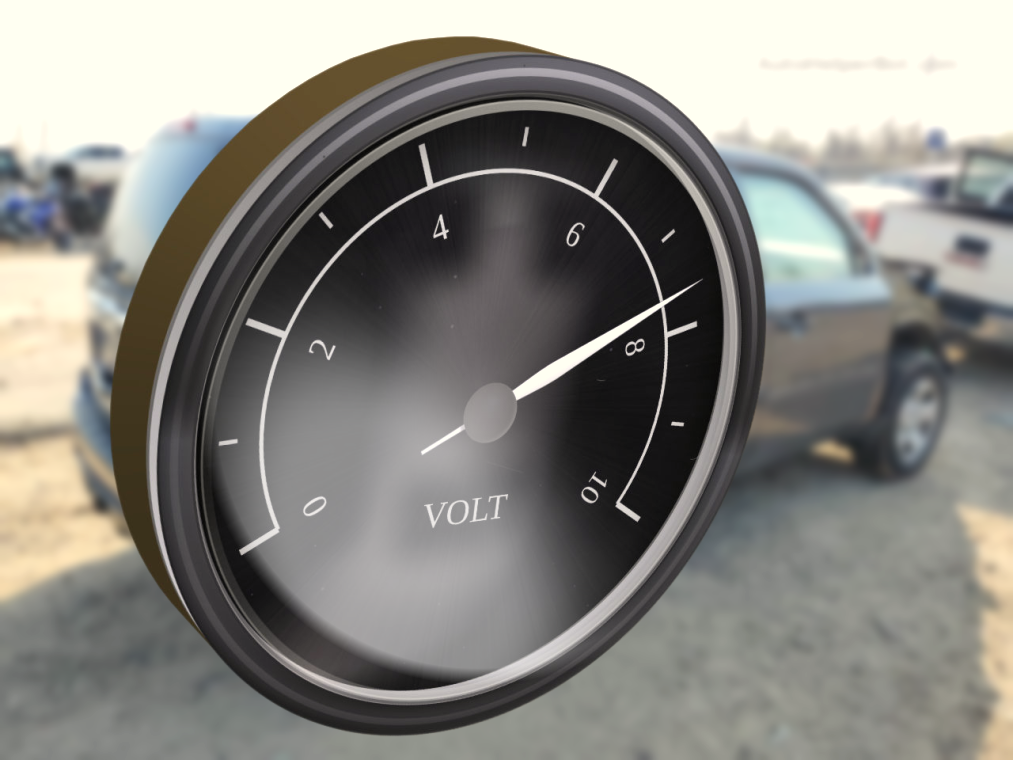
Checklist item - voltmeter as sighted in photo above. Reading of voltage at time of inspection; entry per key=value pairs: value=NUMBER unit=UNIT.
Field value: value=7.5 unit=V
